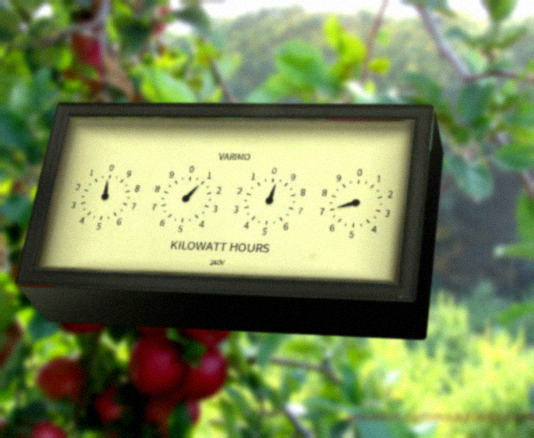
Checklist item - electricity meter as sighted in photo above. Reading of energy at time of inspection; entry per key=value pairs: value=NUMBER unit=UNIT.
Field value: value=97 unit=kWh
